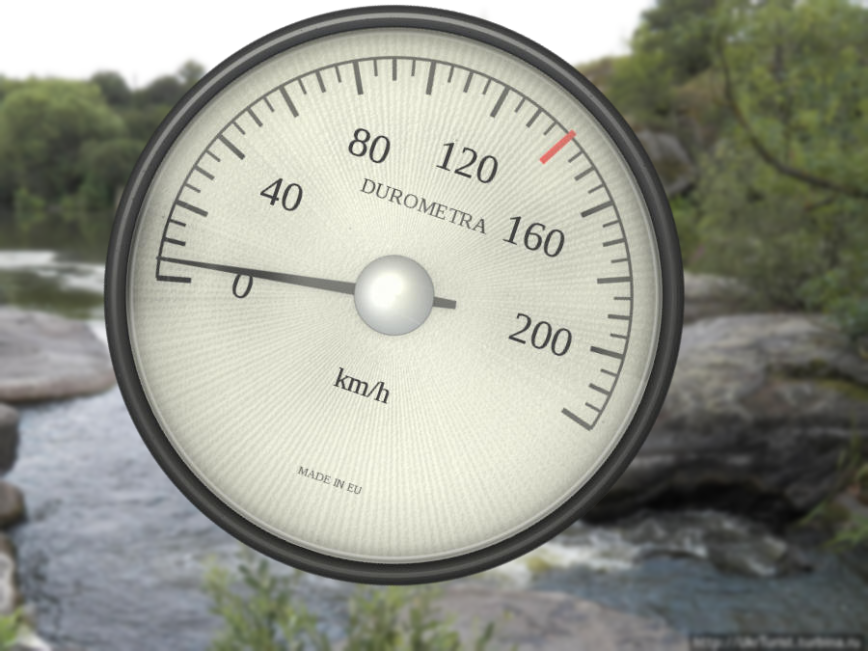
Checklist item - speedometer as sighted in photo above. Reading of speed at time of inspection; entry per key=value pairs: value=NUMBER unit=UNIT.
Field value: value=5 unit=km/h
